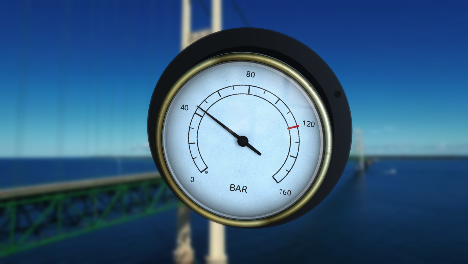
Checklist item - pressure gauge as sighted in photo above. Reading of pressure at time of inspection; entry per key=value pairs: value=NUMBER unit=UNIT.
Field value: value=45 unit=bar
